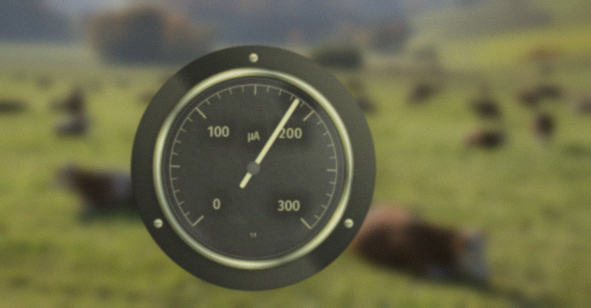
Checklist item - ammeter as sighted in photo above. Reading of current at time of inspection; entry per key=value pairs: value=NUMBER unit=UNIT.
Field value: value=185 unit=µA
